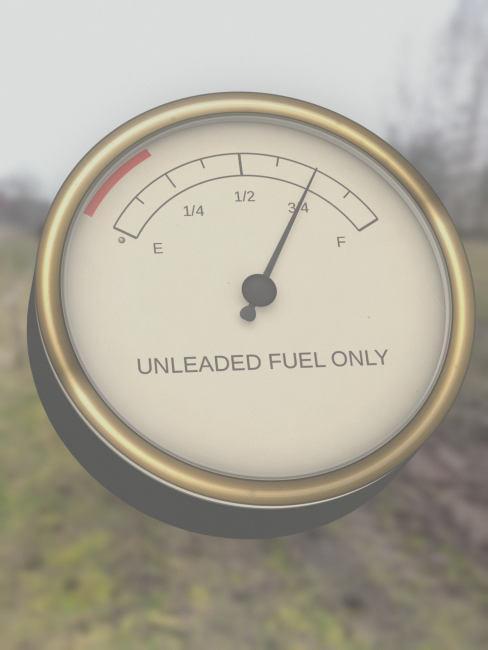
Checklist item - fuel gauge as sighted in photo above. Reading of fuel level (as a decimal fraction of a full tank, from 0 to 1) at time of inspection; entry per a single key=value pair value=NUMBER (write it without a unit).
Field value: value=0.75
